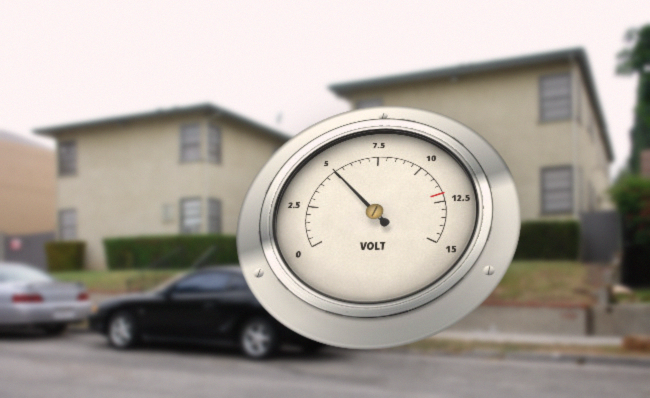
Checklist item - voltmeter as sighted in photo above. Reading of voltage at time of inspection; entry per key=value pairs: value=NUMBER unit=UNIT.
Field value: value=5 unit=V
